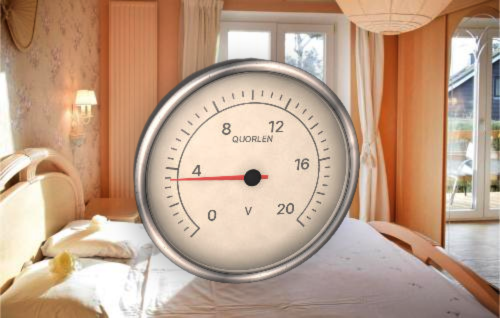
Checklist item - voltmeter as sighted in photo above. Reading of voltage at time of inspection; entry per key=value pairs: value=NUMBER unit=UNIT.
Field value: value=3.5 unit=V
